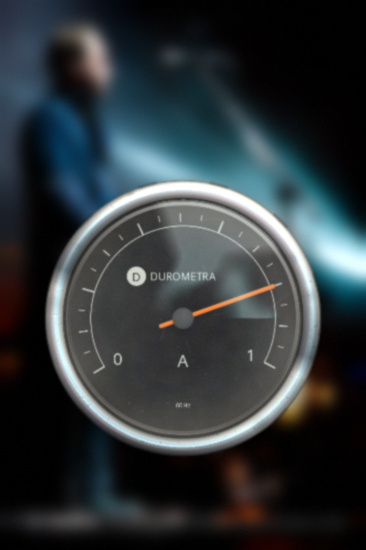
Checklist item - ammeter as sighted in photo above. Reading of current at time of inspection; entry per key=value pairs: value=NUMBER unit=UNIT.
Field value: value=0.8 unit=A
